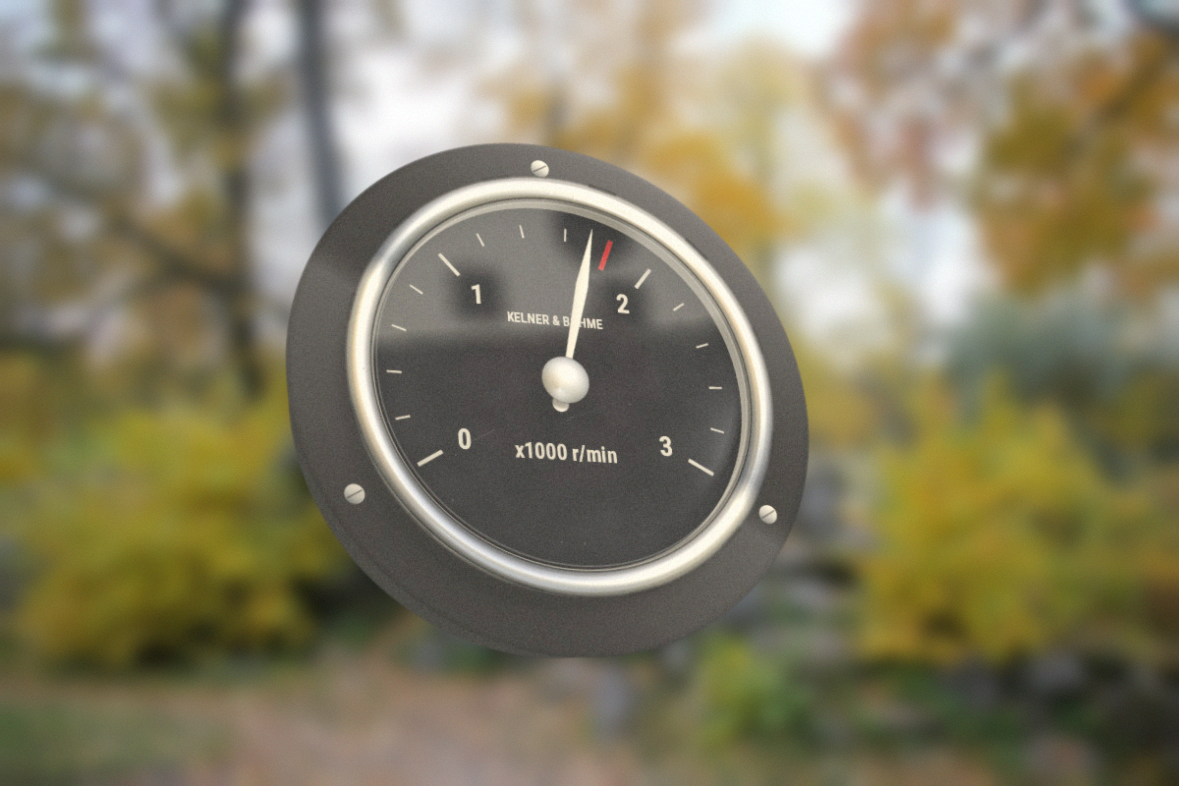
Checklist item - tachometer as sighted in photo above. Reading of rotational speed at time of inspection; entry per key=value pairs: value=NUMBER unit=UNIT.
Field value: value=1700 unit=rpm
